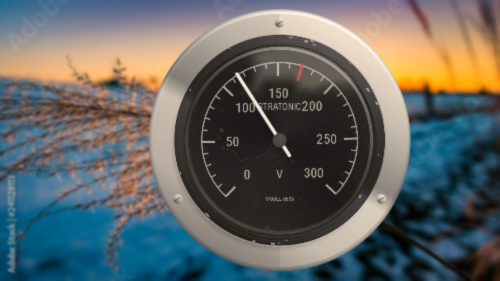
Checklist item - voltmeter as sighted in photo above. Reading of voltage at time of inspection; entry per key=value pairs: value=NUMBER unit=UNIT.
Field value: value=115 unit=V
